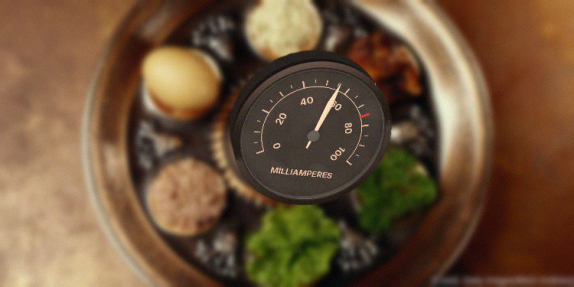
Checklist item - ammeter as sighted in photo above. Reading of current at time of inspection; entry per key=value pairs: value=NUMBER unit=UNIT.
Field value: value=55 unit=mA
